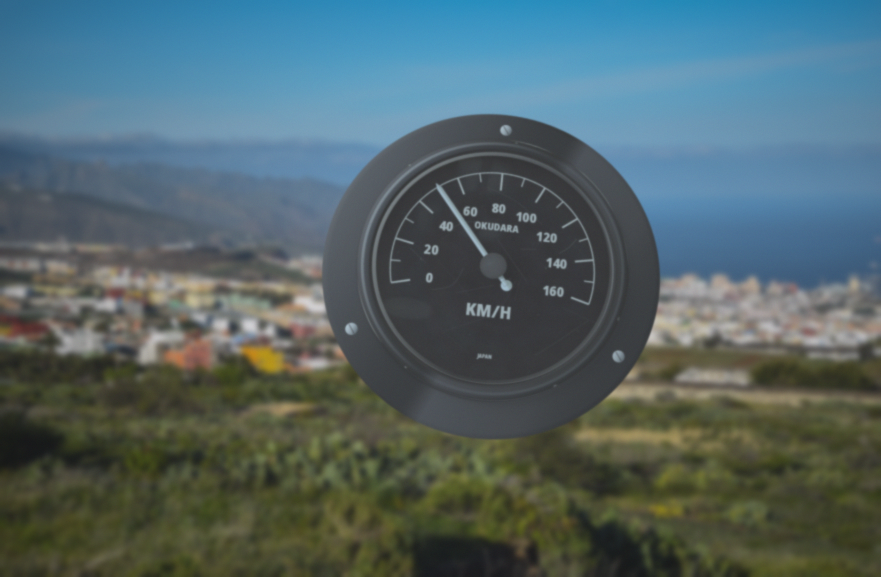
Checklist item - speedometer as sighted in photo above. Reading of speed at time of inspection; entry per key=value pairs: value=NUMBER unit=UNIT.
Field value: value=50 unit=km/h
